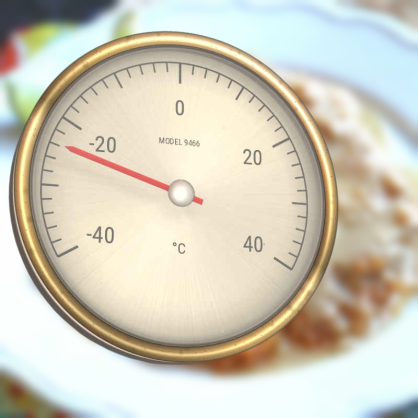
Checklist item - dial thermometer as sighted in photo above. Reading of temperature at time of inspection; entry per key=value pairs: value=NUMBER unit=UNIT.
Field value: value=-24 unit=°C
